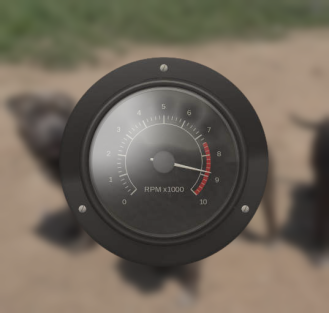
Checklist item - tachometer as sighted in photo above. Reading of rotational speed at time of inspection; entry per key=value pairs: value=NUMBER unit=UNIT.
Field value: value=8800 unit=rpm
